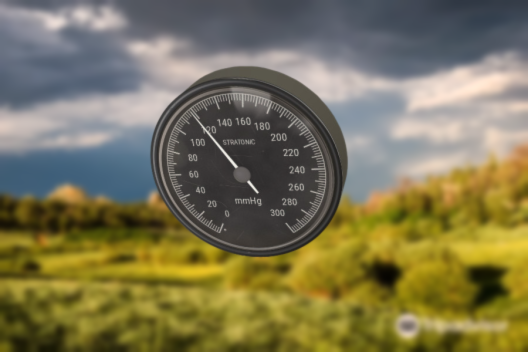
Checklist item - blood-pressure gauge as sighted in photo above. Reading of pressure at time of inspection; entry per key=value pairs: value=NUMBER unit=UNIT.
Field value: value=120 unit=mmHg
